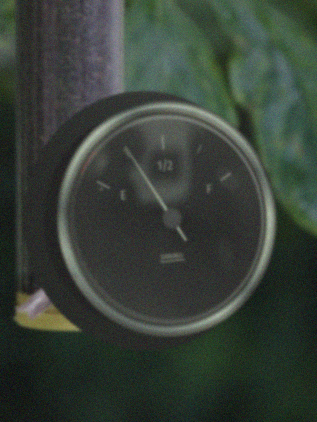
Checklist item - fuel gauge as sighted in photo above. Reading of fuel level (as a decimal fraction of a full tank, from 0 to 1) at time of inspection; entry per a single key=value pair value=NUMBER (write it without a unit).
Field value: value=0.25
